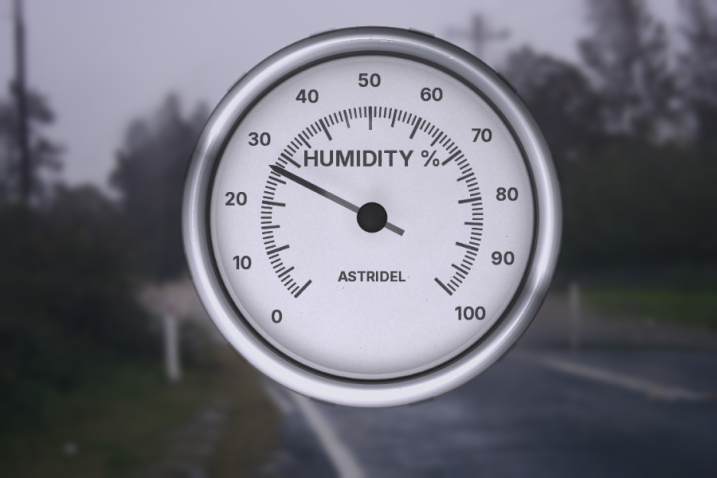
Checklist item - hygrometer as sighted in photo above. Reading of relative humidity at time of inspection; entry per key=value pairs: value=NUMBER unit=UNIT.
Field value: value=27 unit=%
